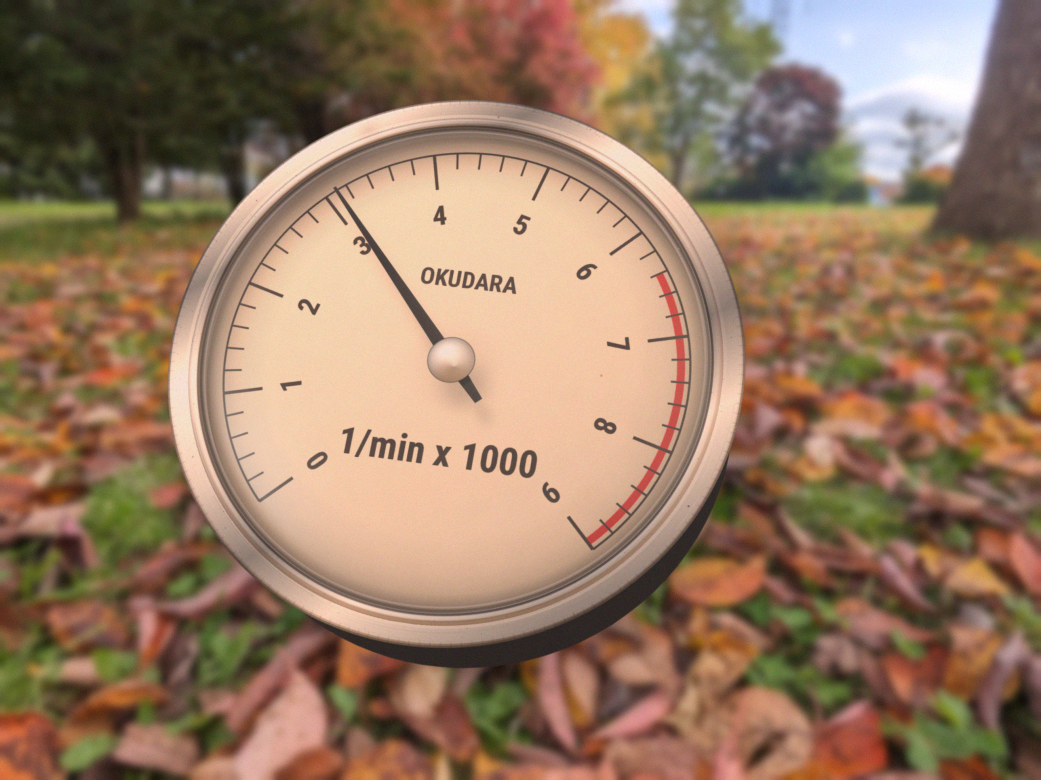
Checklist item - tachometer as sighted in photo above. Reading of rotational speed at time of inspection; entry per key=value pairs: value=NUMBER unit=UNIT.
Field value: value=3100 unit=rpm
